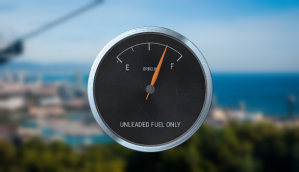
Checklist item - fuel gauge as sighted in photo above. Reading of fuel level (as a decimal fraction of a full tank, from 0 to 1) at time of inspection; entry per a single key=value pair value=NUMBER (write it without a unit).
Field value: value=0.75
